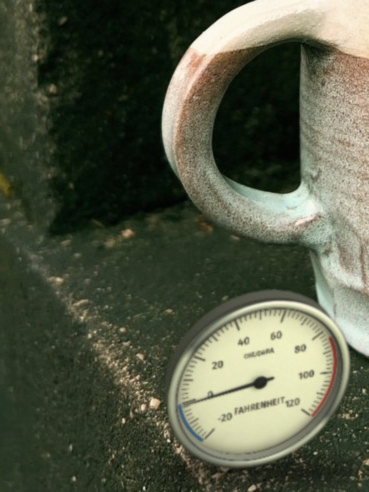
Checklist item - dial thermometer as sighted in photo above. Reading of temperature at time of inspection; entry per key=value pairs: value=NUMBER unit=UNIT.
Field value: value=0 unit=°F
